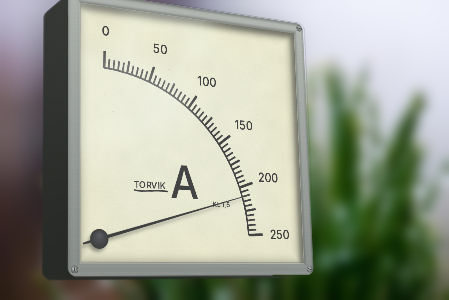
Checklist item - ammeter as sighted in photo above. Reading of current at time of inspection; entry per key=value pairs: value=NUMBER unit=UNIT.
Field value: value=210 unit=A
